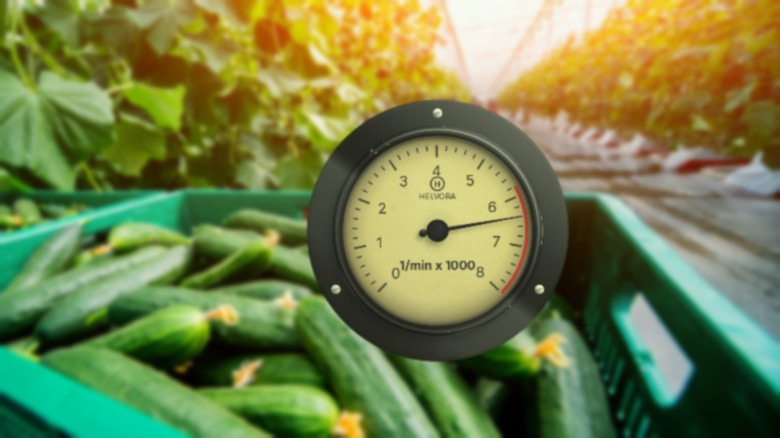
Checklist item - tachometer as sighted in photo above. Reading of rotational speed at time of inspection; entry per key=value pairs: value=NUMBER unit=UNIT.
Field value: value=6400 unit=rpm
